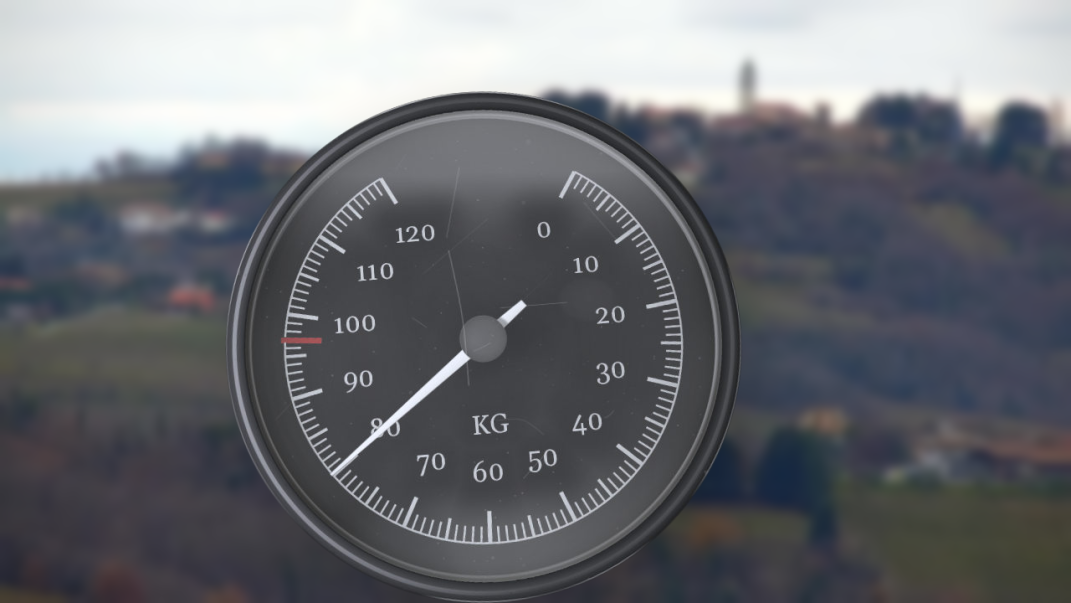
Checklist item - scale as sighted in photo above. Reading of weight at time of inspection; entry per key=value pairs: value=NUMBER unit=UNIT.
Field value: value=80 unit=kg
